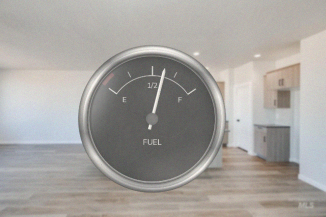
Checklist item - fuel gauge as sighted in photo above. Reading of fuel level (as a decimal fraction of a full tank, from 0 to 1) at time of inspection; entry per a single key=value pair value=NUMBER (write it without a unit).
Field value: value=0.625
